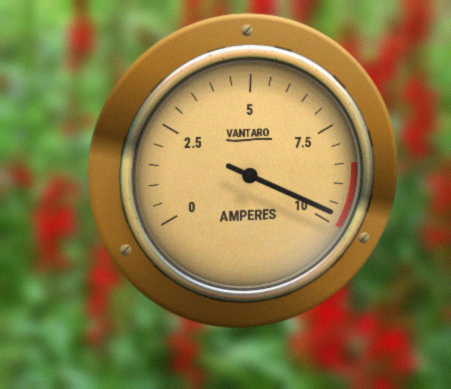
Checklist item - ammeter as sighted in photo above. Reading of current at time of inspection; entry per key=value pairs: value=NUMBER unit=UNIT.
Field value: value=9.75 unit=A
